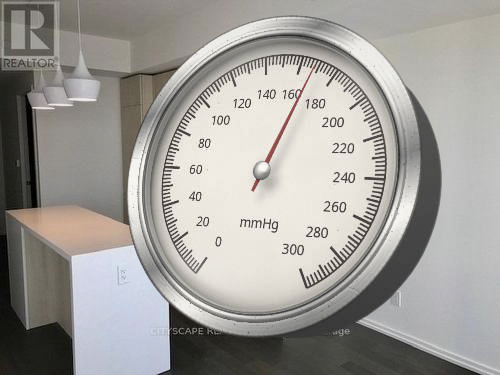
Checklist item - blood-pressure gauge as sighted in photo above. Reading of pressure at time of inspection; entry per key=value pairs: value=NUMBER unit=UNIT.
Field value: value=170 unit=mmHg
